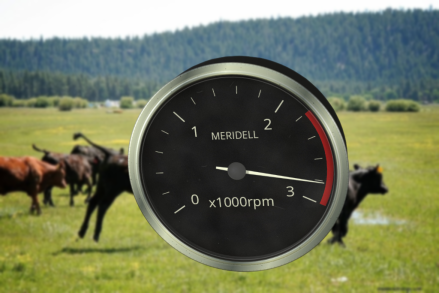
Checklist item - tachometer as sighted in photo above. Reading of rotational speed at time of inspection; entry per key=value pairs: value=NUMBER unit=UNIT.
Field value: value=2800 unit=rpm
